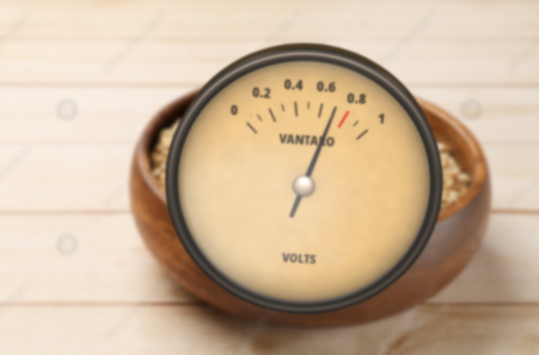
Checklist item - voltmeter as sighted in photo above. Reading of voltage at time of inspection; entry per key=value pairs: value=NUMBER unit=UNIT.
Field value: value=0.7 unit=V
